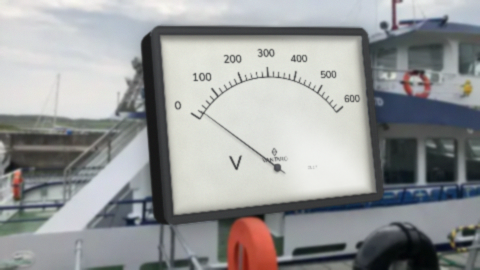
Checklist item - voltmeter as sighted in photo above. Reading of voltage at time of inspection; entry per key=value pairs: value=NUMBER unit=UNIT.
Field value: value=20 unit=V
